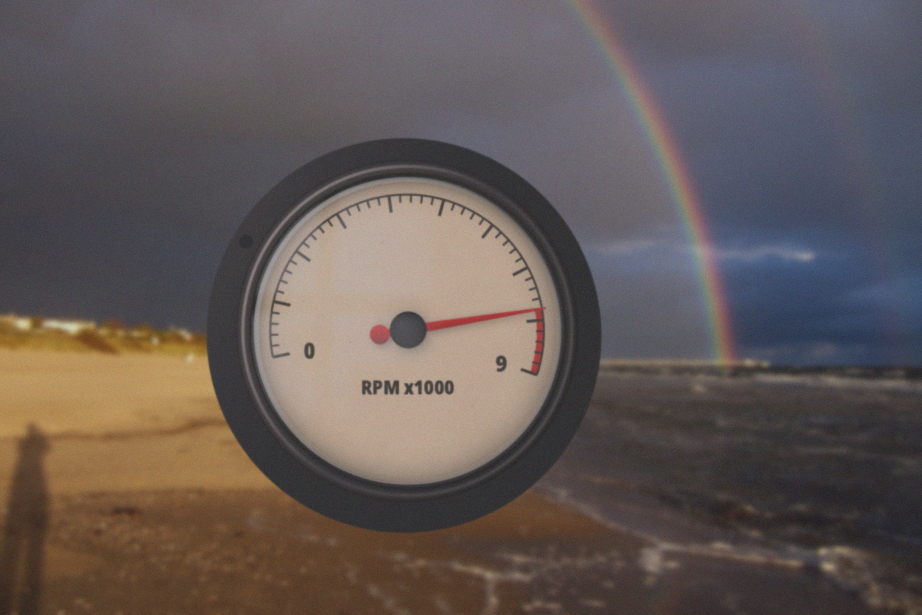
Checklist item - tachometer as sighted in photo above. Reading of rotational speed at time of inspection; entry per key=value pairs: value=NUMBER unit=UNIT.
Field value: value=7800 unit=rpm
